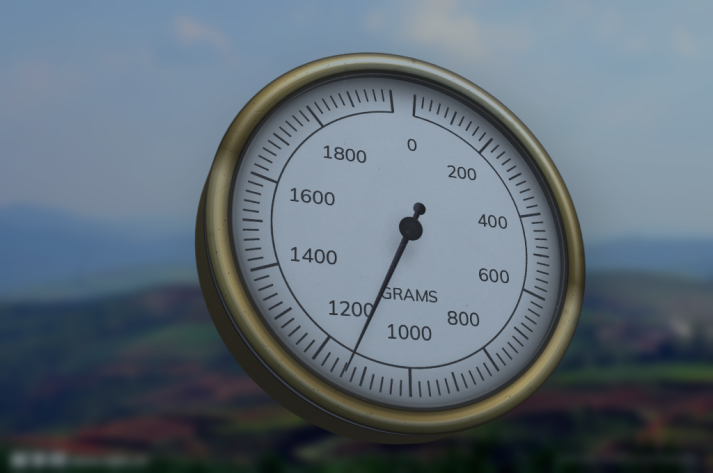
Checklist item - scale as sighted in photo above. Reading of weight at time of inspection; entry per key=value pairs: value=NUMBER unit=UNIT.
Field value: value=1140 unit=g
